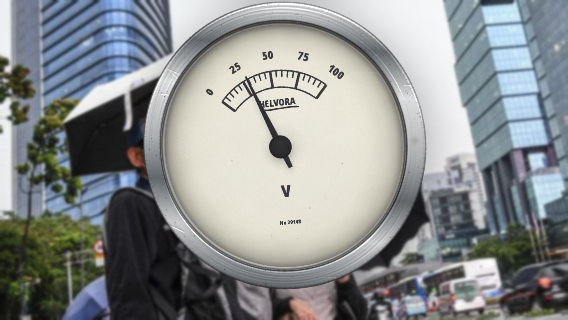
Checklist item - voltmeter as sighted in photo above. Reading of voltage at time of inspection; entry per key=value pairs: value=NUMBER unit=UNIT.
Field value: value=30 unit=V
